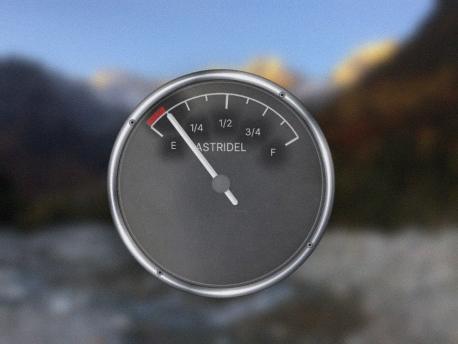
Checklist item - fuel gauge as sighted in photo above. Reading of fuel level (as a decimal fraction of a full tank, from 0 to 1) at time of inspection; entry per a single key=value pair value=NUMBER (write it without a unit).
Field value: value=0.125
